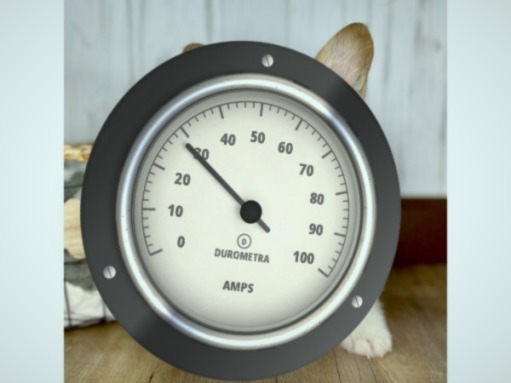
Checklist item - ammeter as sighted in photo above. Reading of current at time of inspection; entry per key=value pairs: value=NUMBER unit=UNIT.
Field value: value=28 unit=A
